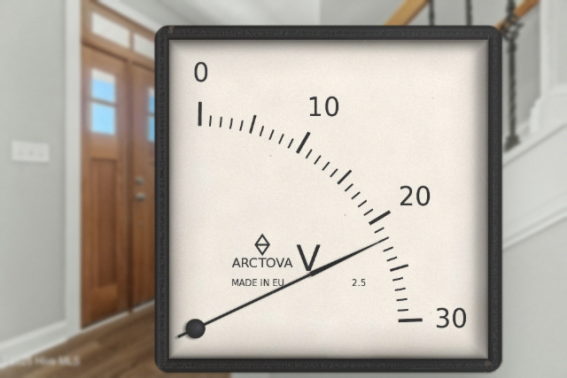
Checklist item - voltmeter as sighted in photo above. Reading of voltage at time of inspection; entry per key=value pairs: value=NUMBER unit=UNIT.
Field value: value=22 unit=V
